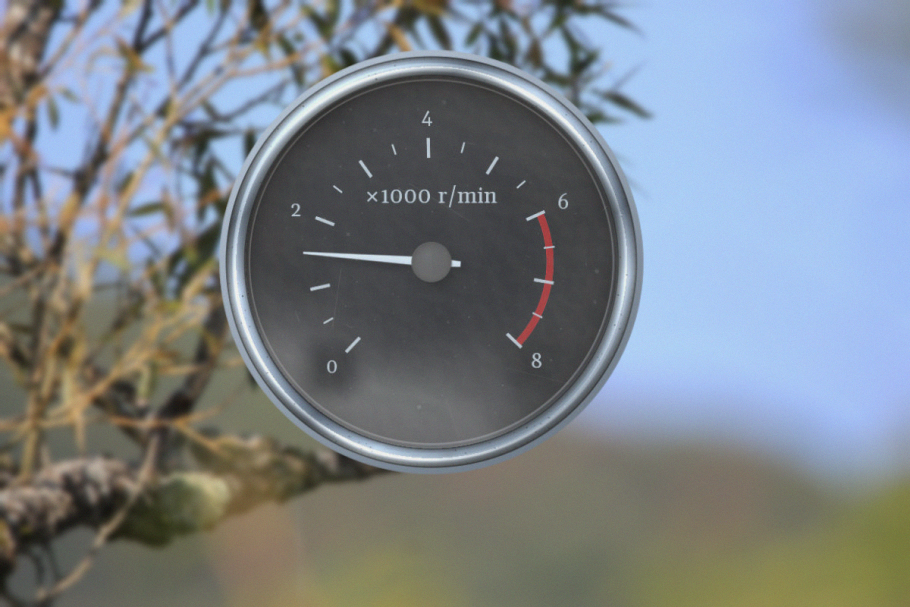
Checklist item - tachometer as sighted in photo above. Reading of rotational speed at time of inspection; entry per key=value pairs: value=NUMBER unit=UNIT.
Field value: value=1500 unit=rpm
